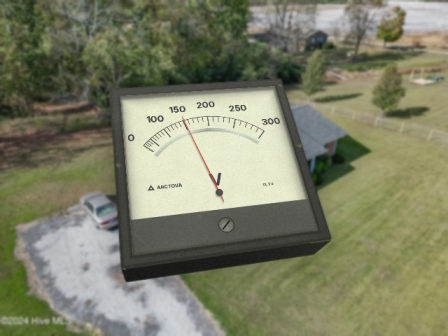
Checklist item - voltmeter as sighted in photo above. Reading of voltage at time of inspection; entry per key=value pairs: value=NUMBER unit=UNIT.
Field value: value=150 unit=V
